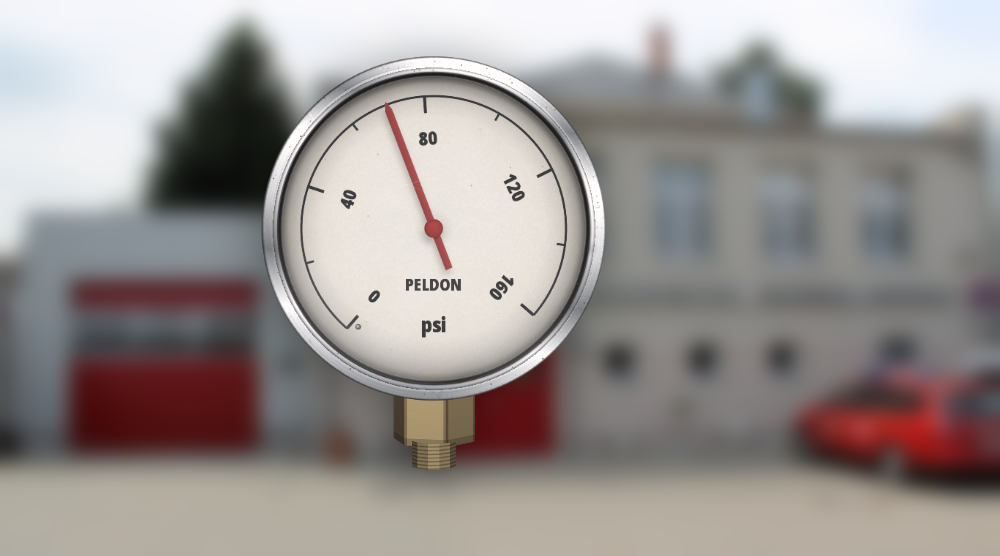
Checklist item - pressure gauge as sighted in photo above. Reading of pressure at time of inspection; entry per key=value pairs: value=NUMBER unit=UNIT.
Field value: value=70 unit=psi
